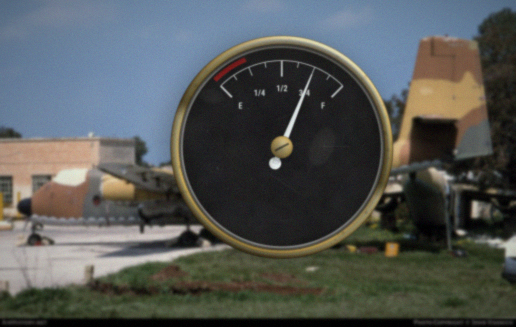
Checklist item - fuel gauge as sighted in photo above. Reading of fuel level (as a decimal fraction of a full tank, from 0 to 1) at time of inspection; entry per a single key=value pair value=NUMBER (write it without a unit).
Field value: value=0.75
